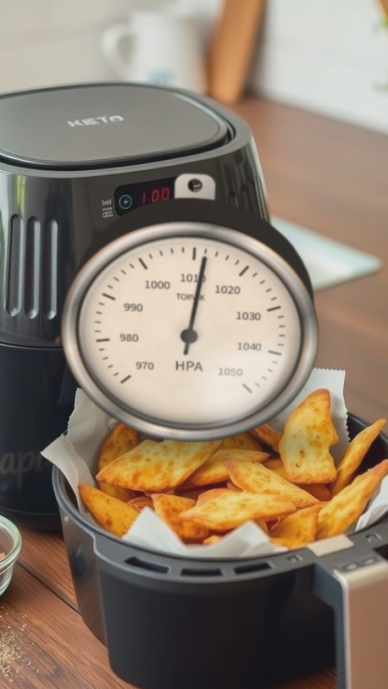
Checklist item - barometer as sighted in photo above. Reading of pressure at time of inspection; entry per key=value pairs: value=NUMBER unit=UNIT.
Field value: value=1012 unit=hPa
